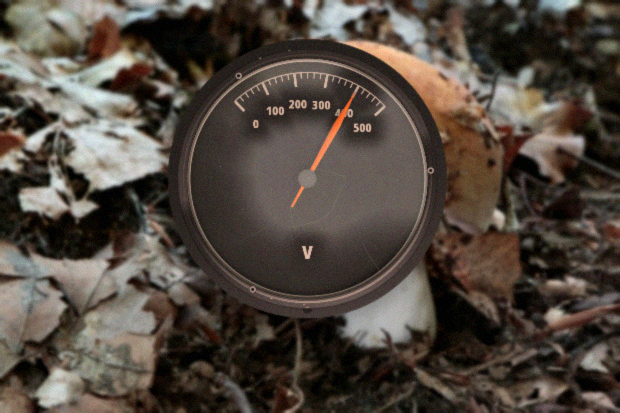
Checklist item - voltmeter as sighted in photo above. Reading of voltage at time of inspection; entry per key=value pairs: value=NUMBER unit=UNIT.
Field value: value=400 unit=V
